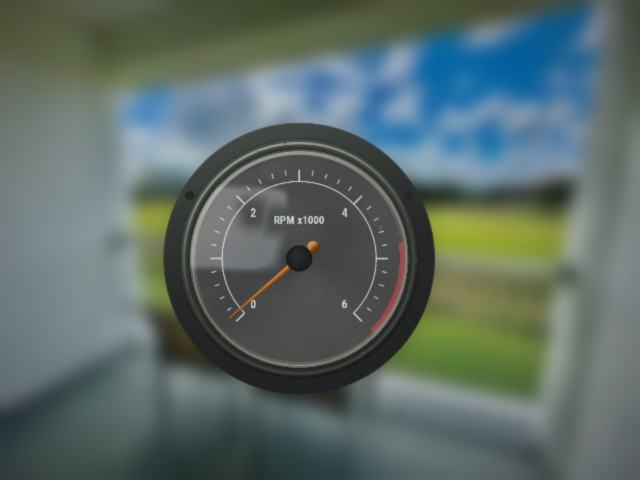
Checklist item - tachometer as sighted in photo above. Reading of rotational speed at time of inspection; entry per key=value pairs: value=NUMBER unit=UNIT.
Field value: value=100 unit=rpm
